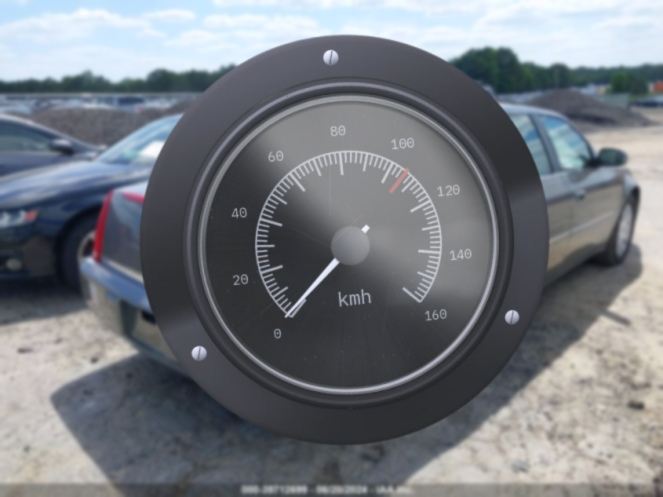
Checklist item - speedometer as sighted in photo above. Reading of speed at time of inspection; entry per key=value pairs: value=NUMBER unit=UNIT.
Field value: value=2 unit=km/h
